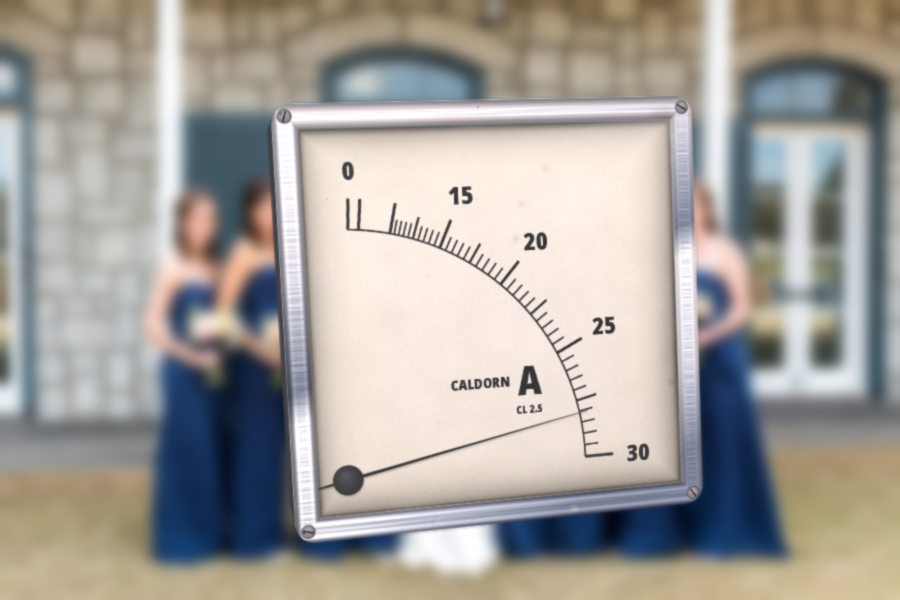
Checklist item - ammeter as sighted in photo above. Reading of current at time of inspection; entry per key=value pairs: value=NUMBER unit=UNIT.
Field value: value=28 unit=A
